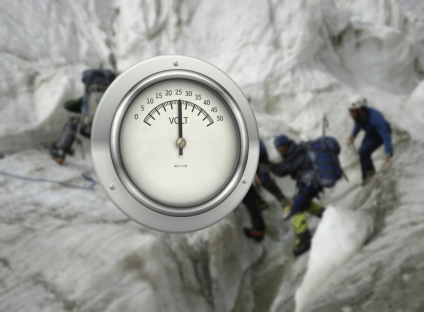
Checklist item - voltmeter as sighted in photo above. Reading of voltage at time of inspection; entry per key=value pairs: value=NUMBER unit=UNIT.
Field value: value=25 unit=V
